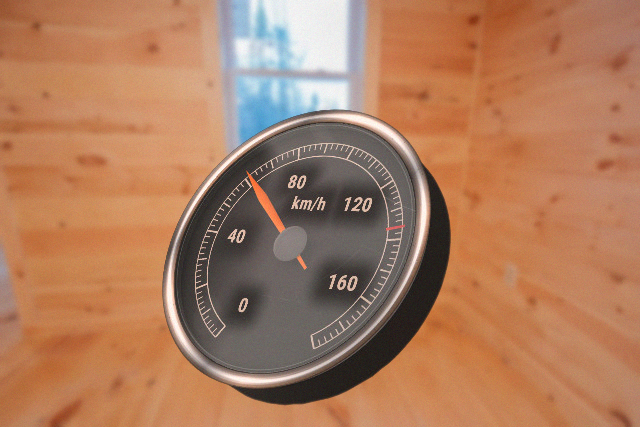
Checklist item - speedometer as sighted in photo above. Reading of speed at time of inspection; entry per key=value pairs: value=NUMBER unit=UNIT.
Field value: value=62 unit=km/h
